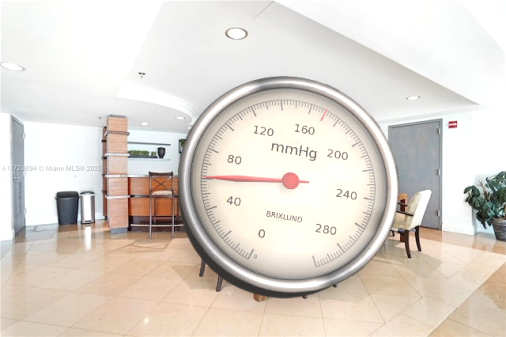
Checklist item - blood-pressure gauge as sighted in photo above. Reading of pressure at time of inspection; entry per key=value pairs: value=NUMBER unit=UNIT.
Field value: value=60 unit=mmHg
